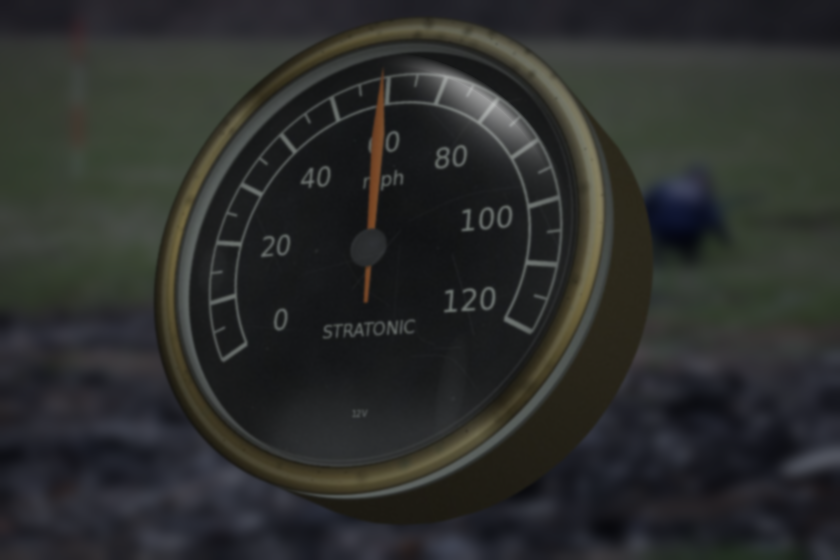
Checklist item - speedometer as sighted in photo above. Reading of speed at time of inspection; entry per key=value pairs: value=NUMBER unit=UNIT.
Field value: value=60 unit=mph
